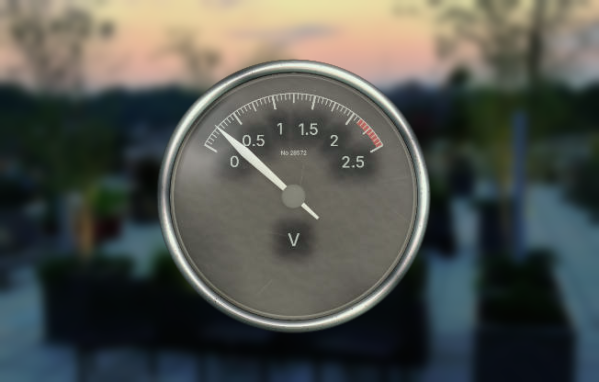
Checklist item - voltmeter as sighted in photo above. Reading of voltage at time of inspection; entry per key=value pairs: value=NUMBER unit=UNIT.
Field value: value=0.25 unit=V
